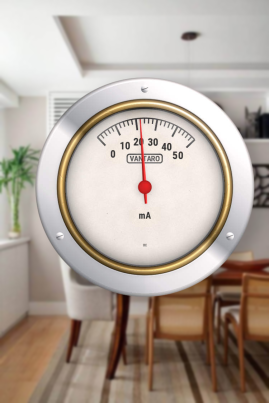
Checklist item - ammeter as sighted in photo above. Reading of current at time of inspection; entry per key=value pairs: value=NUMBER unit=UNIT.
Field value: value=22 unit=mA
